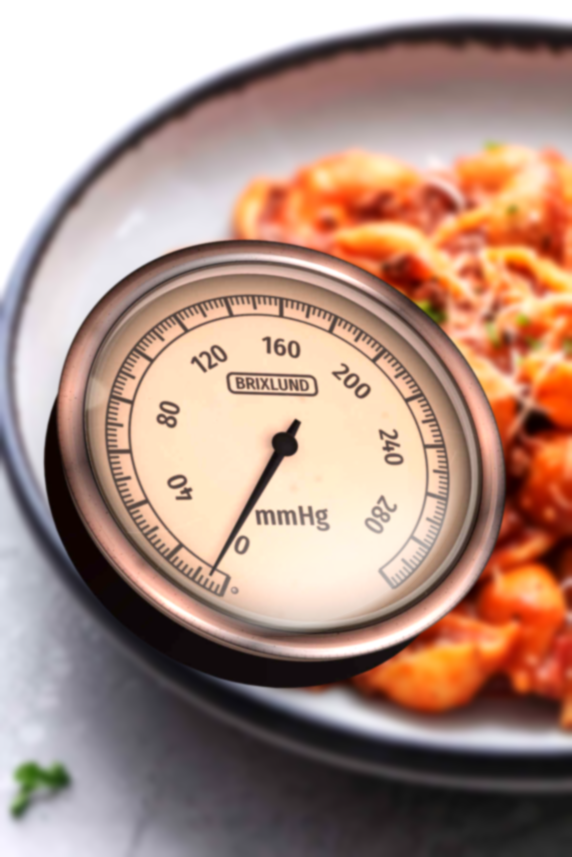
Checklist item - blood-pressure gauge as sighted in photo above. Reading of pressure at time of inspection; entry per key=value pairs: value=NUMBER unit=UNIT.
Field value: value=6 unit=mmHg
